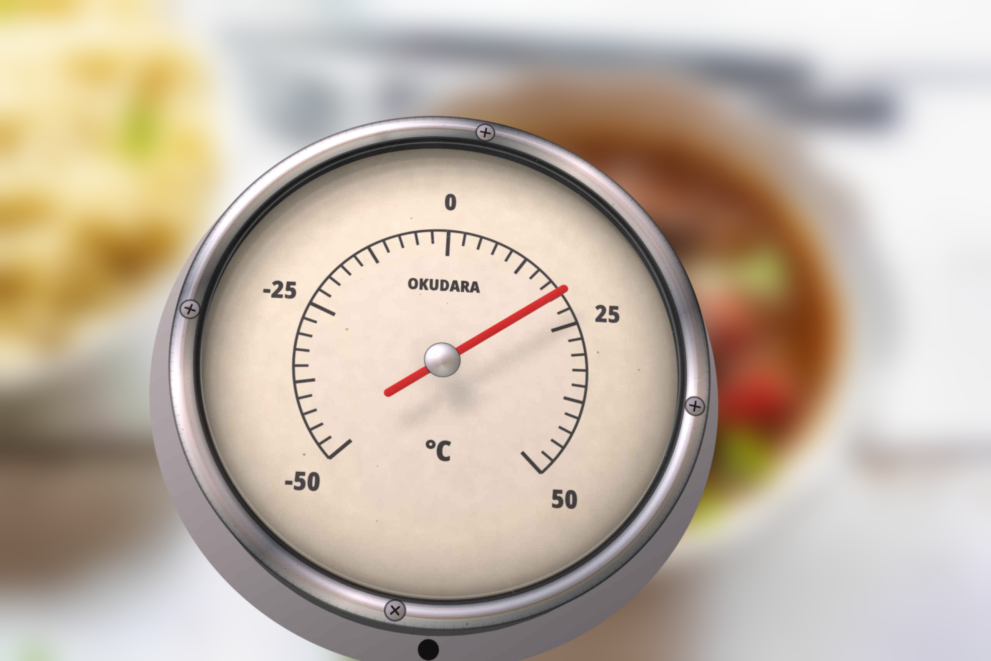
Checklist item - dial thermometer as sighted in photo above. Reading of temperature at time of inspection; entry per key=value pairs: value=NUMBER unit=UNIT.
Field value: value=20 unit=°C
